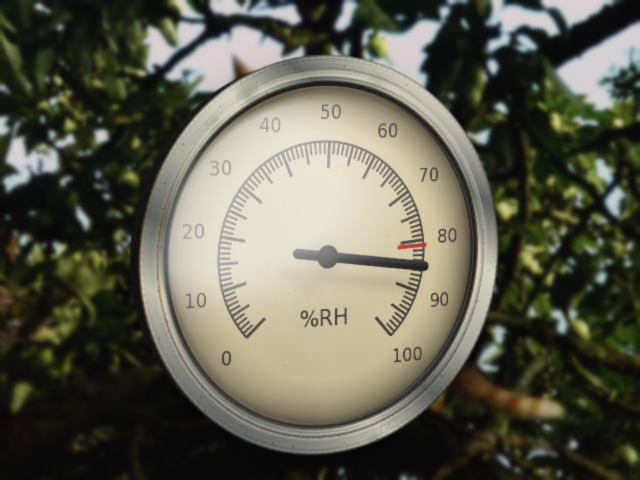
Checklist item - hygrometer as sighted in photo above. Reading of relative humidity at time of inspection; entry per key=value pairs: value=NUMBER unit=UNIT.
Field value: value=85 unit=%
